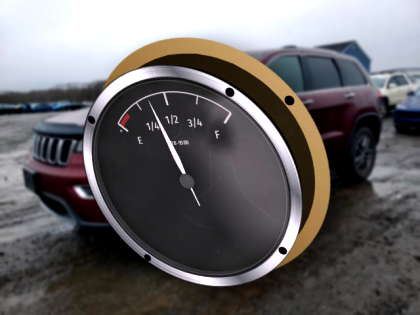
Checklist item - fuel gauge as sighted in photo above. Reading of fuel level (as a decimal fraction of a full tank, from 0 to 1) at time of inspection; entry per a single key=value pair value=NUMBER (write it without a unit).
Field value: value=0.375
